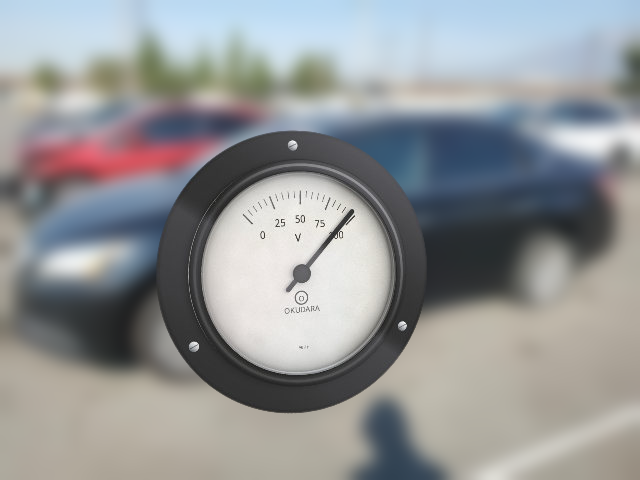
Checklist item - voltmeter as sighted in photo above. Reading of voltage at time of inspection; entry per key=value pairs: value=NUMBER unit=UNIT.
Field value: value=95 unit=V
